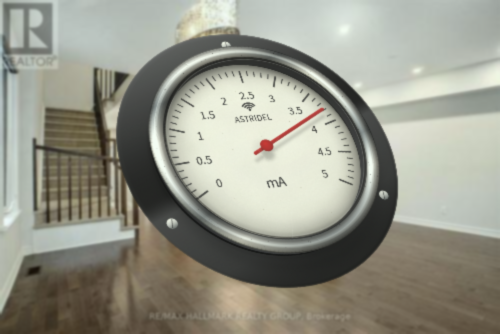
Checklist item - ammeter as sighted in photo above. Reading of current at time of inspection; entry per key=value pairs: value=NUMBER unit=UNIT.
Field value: value=3.8 unit=mA
